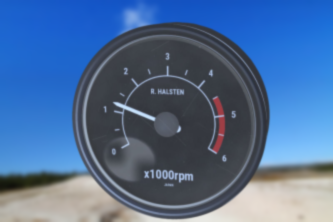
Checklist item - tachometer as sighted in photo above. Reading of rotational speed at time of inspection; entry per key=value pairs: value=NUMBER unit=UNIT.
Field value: value=1250 unit=rpm
